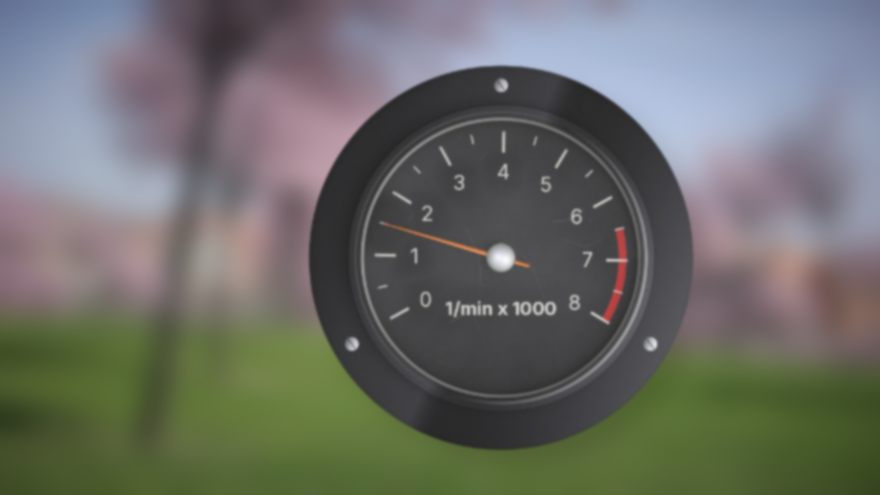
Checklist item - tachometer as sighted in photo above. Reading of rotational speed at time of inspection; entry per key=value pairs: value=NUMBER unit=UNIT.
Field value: value=1500 unit=rpm
